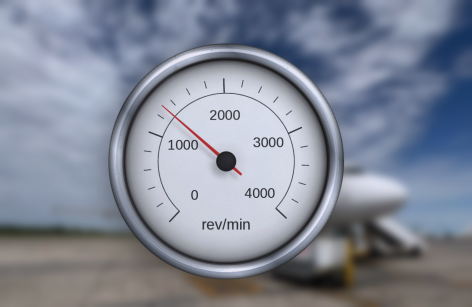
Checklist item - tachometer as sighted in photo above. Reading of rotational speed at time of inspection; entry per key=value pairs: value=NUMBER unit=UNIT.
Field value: value=1300 unit=rpm
